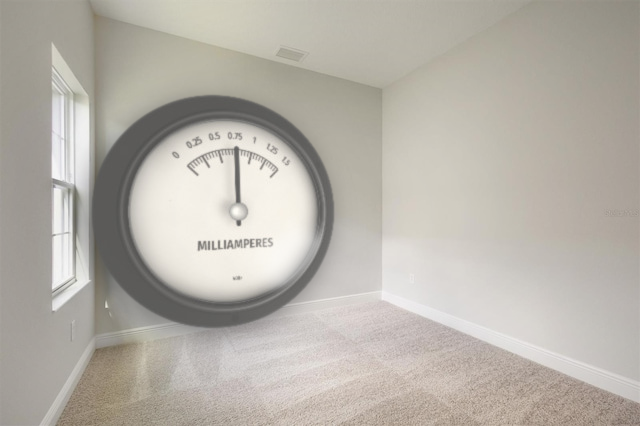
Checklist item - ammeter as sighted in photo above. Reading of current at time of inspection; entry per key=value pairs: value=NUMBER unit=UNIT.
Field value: value=0.75 unit=mA
